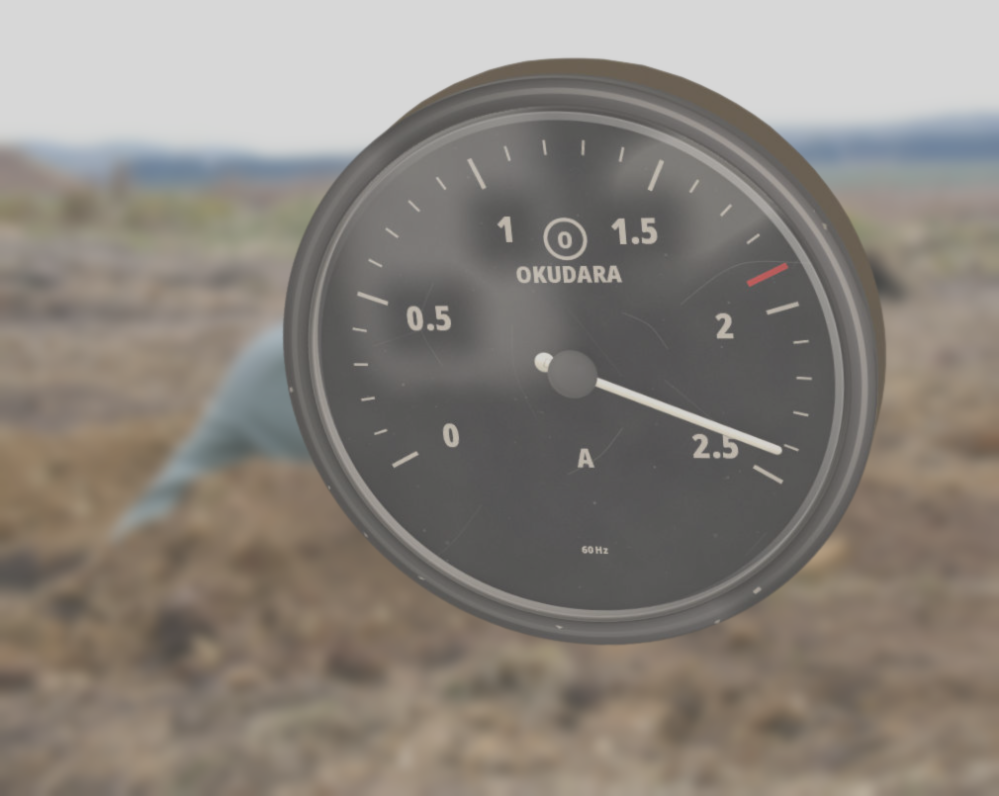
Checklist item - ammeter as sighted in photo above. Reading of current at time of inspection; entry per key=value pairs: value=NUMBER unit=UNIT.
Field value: value=2.4 unit=A
